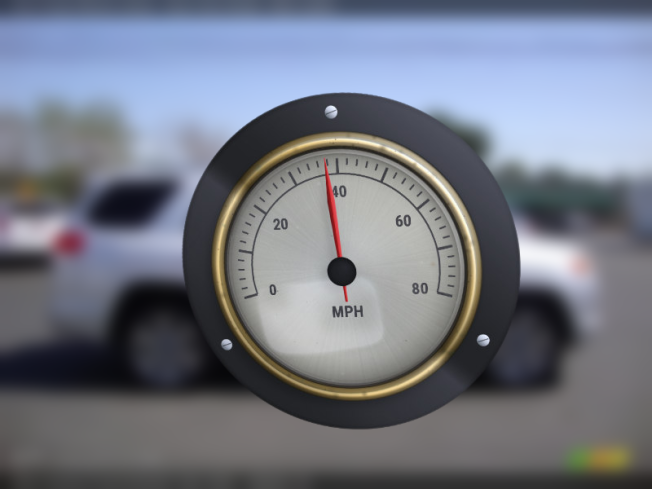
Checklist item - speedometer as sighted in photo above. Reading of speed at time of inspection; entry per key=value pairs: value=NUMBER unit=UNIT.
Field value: value=38 unit=mph
